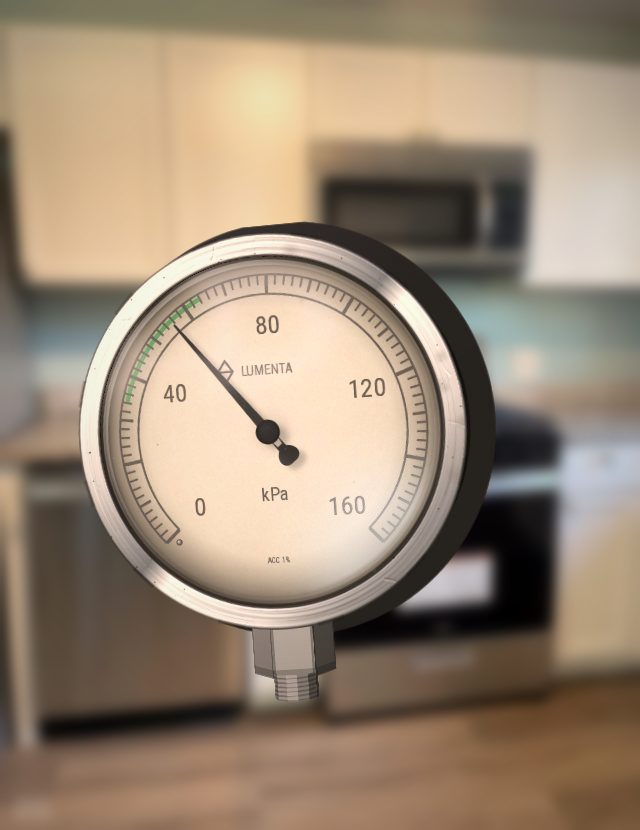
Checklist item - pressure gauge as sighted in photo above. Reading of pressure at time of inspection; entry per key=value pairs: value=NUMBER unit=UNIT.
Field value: value=56 unit=kPa
